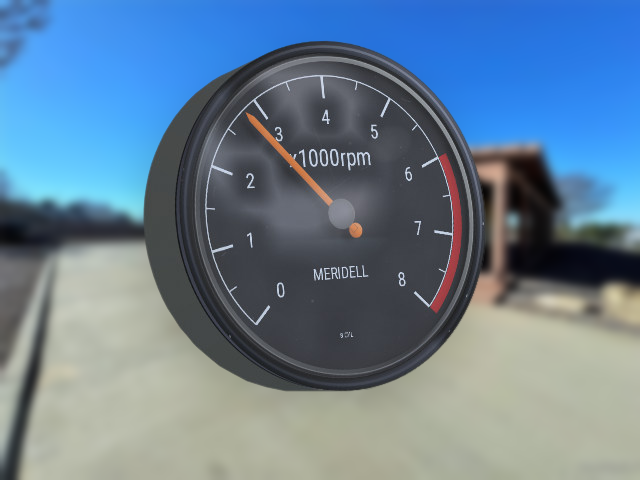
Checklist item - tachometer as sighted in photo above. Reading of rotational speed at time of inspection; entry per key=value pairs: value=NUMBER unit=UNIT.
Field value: value=2750 unit=rpm
